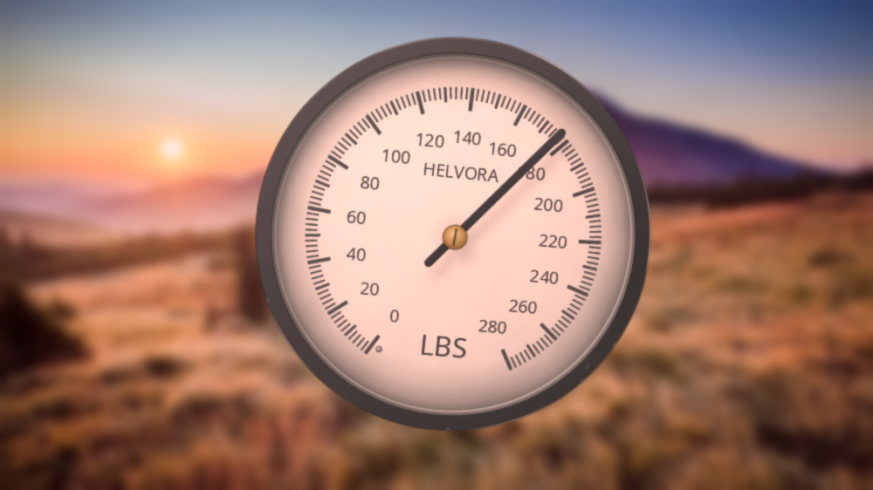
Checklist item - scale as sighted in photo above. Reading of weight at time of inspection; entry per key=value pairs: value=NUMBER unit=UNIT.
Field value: value=176 unit=lb
